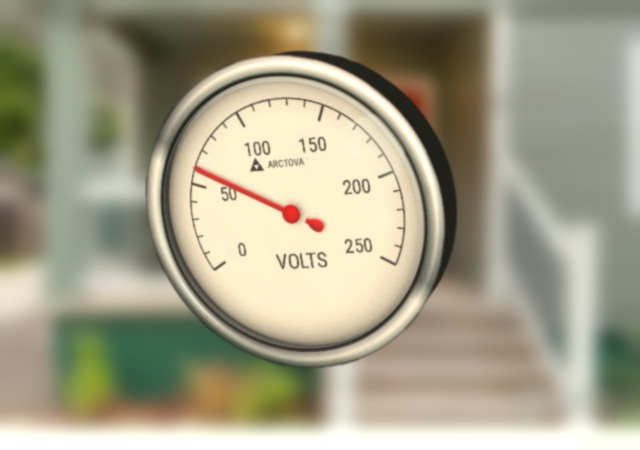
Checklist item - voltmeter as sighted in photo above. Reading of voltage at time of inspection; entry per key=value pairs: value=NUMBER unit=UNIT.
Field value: value=60 unit=V
